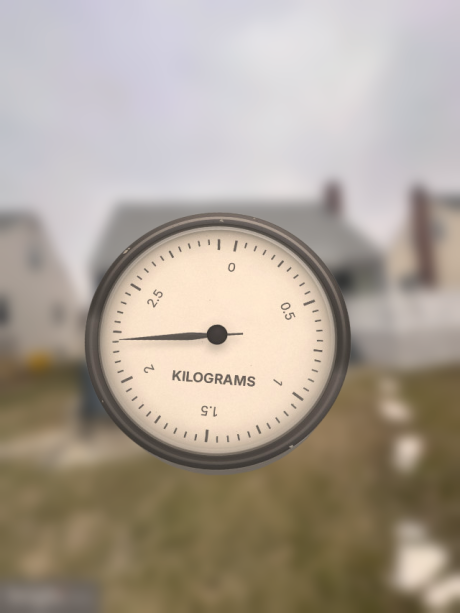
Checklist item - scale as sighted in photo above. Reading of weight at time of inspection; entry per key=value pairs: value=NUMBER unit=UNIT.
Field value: value=2.2 unit=kg
